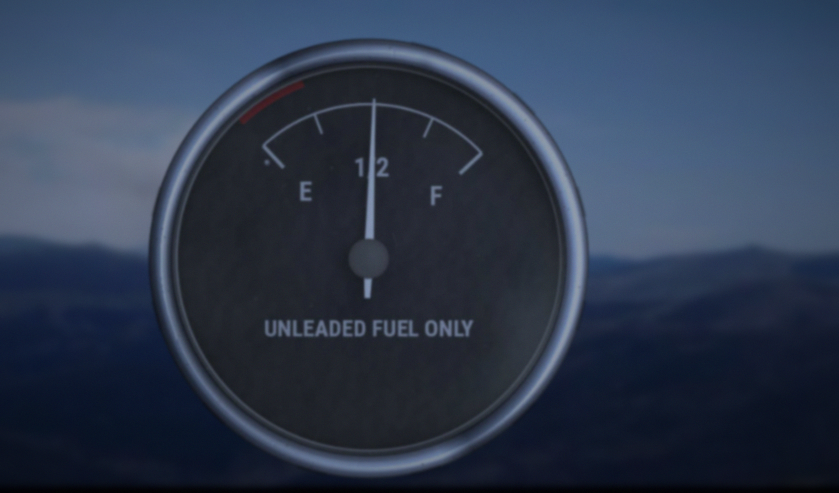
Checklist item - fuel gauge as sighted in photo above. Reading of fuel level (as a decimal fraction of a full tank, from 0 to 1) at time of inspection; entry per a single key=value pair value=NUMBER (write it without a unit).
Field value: value=0.5
